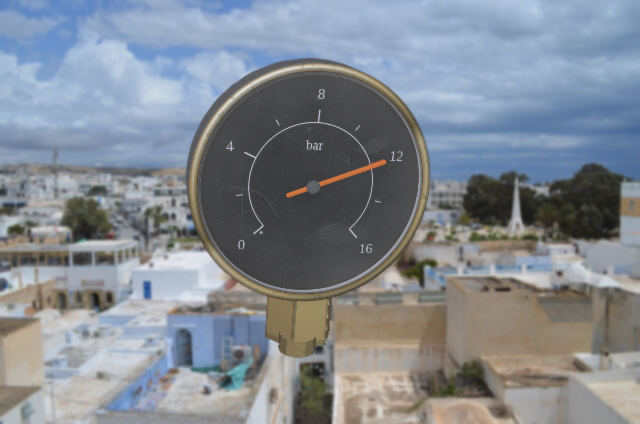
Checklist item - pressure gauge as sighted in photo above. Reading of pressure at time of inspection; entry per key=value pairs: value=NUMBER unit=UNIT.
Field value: value=12 unit=bar
